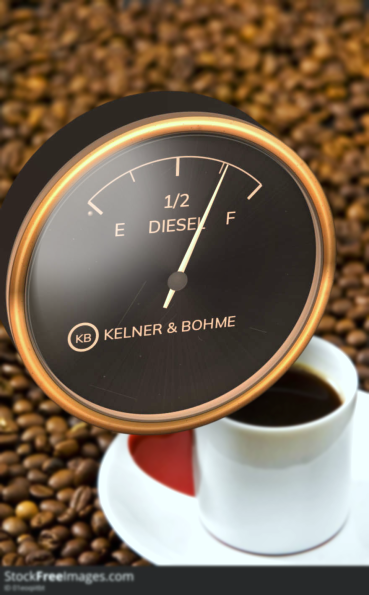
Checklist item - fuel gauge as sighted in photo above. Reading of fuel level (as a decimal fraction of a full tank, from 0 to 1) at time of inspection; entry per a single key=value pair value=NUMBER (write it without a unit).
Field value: value=0.75
